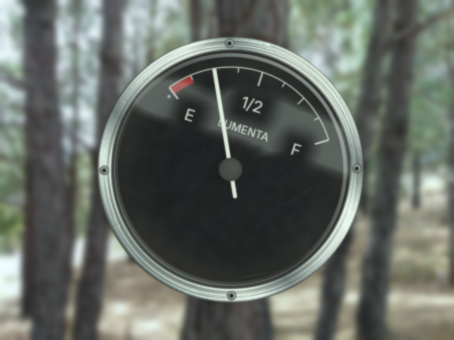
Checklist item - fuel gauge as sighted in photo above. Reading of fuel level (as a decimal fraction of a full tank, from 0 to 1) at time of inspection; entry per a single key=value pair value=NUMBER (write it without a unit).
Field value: value=0.25
